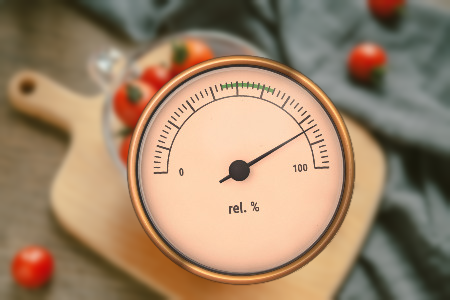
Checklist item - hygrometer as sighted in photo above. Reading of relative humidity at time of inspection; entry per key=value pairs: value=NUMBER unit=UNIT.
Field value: value=84 unit=%
